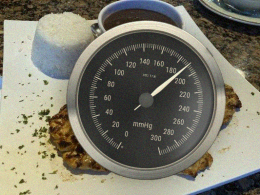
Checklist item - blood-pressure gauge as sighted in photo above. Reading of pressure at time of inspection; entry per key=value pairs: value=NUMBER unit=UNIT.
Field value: value=190 unit=mmHg
